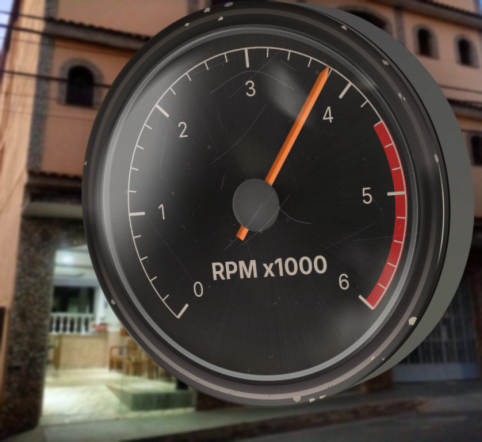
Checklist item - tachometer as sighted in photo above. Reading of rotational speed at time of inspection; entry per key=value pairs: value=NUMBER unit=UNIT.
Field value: value=3800 unit=rpm
